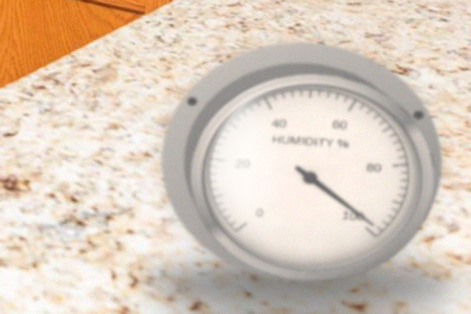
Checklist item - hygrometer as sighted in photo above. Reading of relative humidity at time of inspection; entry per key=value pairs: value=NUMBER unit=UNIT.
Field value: value=98 unit=%
